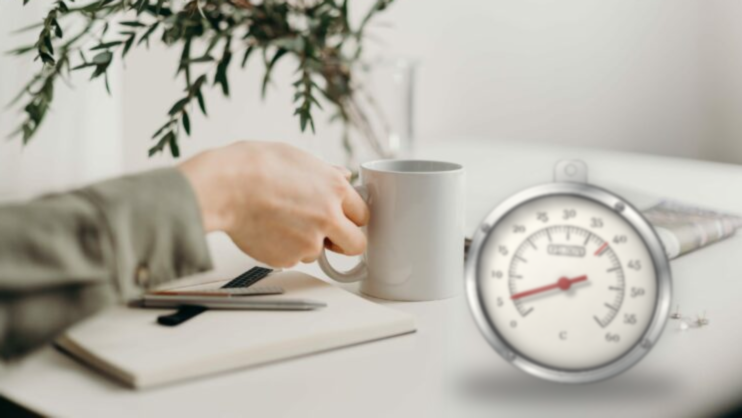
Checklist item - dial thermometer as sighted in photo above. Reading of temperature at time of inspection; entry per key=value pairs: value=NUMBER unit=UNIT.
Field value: value=5 unit=°C
